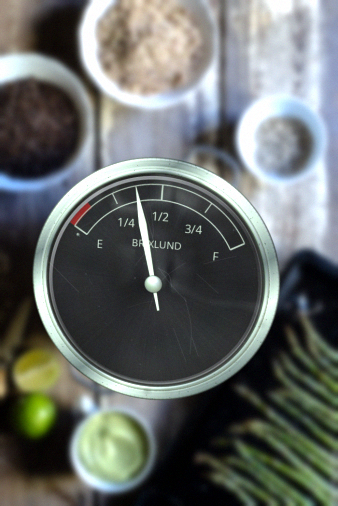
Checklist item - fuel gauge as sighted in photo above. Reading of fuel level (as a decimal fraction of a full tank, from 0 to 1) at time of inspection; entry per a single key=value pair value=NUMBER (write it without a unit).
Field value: value=0.375
